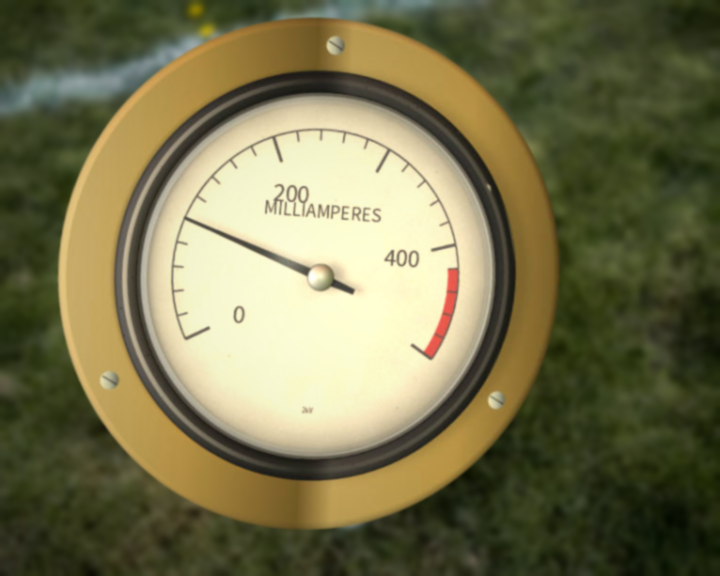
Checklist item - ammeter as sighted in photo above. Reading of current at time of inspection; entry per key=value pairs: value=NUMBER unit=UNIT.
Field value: value=100 unit=mA
